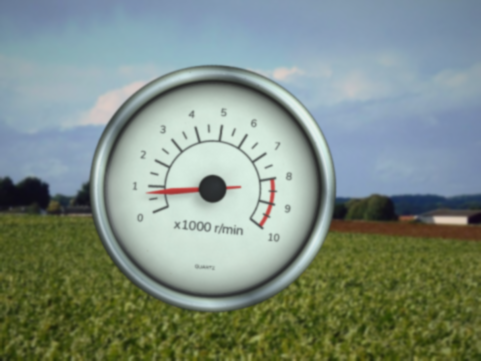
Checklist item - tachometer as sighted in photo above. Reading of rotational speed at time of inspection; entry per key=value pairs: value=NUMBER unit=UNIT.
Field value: value=750 unit=rpm
